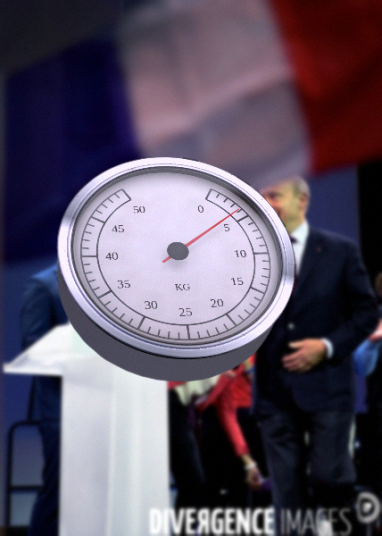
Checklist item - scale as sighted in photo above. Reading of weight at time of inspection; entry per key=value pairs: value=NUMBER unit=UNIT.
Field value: value=4 unit=kg
